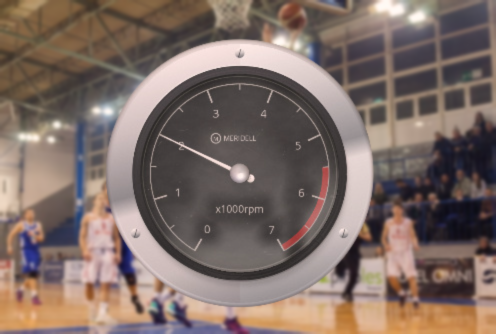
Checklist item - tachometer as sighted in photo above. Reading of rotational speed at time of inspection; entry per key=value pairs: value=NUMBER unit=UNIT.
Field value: value=2000 unit=rpm
